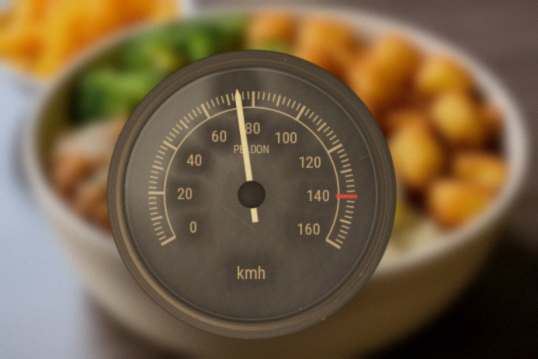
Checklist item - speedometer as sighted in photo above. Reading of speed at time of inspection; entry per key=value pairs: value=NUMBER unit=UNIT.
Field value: value=74 unit=km/h
